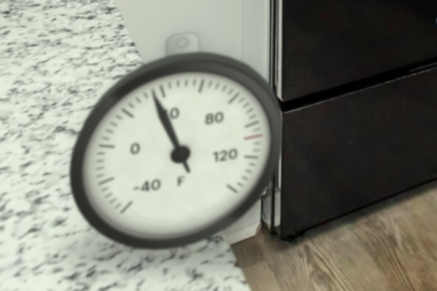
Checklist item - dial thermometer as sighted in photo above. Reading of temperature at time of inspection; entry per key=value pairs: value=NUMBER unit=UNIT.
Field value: value=36 unit=°F
